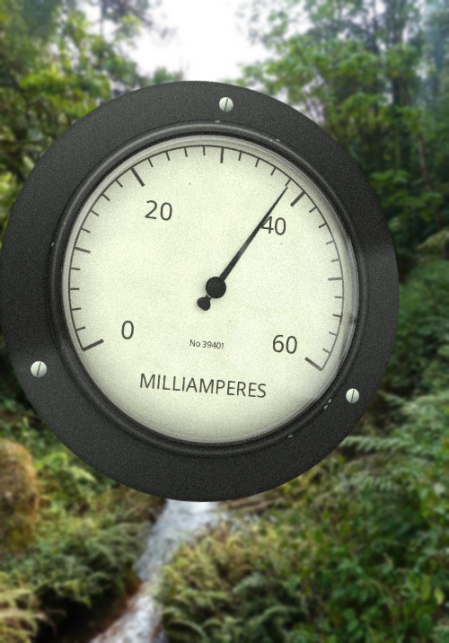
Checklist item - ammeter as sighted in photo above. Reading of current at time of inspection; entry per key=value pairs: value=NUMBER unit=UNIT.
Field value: value=38 unit=mA
